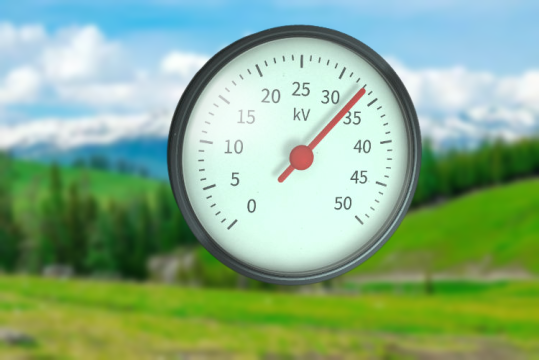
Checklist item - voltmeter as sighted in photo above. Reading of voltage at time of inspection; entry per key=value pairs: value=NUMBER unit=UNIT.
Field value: value=33 unit=kV
